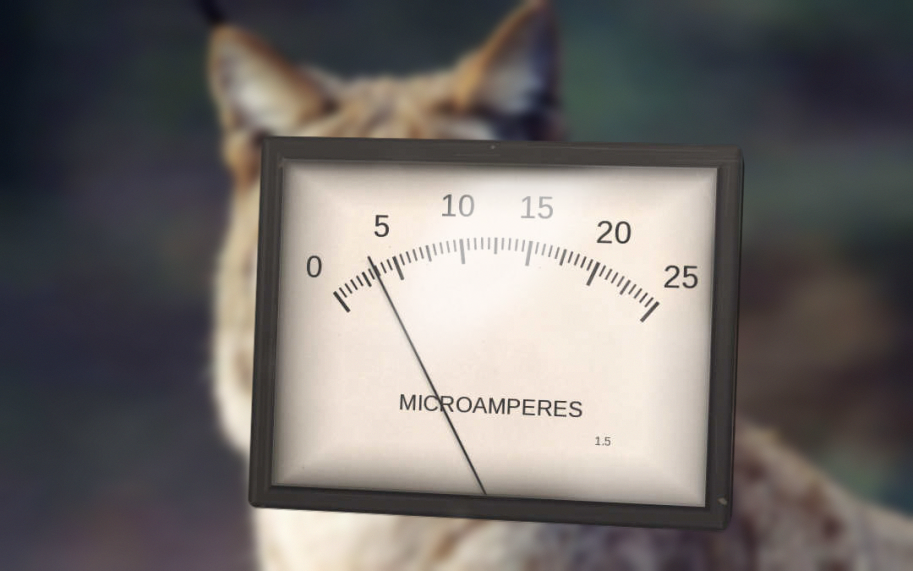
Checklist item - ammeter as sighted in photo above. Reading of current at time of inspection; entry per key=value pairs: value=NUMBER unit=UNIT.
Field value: value=3.5 unit=µA
